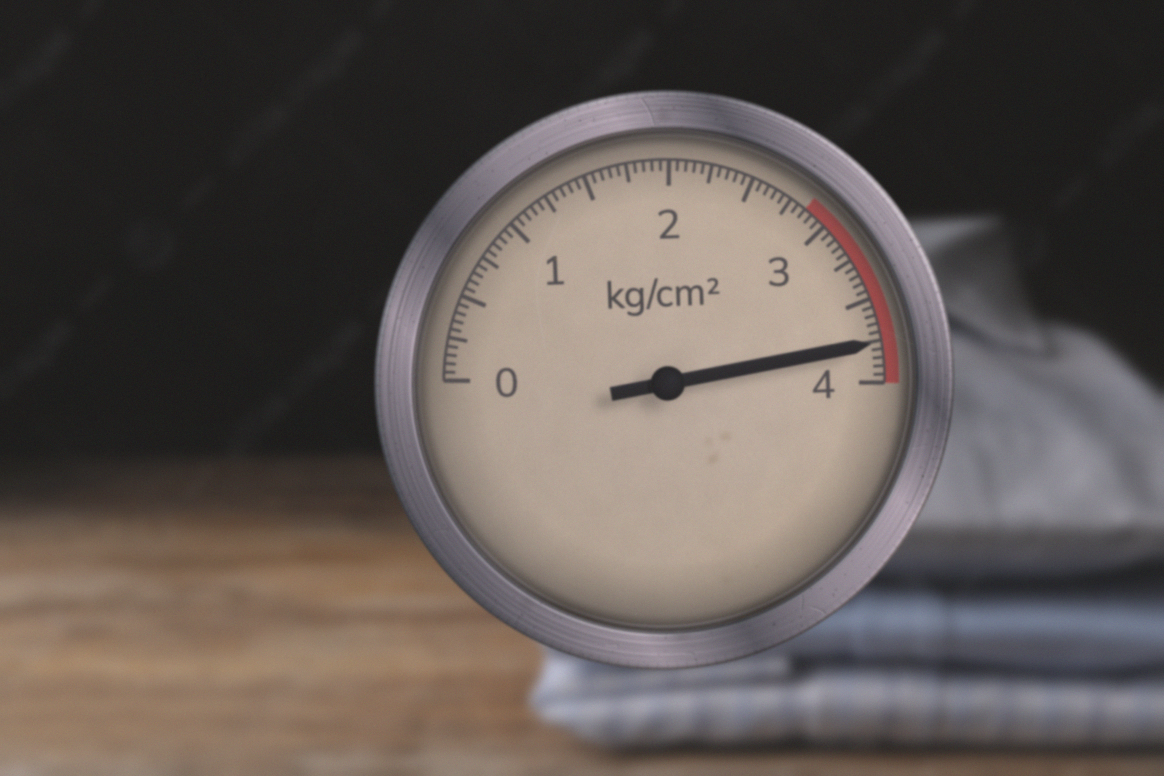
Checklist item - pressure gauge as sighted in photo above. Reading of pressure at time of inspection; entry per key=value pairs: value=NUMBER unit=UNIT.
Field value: value=3.75 unit=kg/cm²
